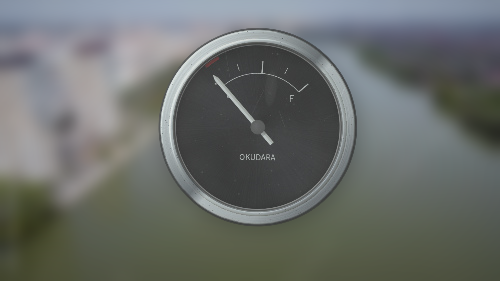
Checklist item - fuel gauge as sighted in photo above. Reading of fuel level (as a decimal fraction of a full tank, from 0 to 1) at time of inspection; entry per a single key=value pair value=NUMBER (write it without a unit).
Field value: value=0
